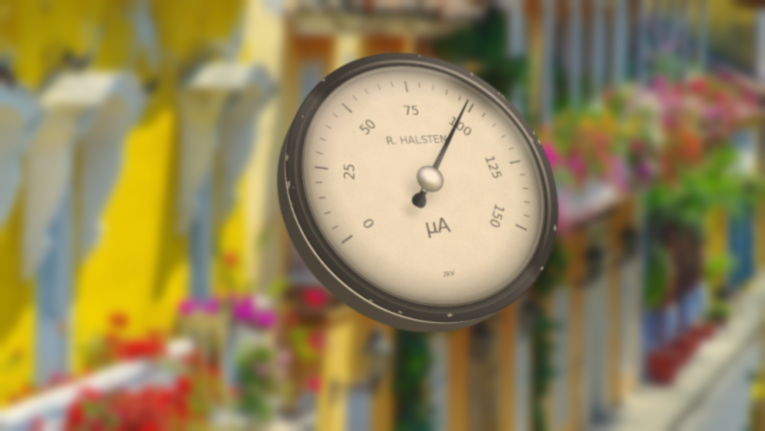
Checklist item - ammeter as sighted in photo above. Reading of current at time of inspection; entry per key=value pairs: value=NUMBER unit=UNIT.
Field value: value=97.5 unit=µA
